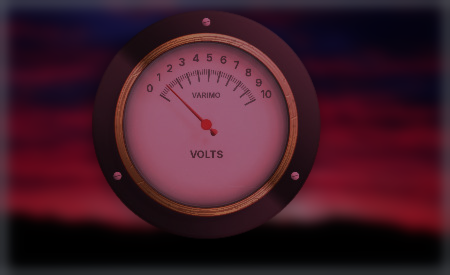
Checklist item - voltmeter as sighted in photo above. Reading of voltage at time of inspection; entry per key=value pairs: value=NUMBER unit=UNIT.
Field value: value=1 unit=V
